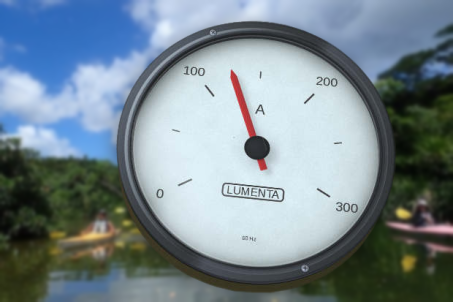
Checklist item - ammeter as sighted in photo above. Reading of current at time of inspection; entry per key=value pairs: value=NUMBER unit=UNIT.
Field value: value=125 unit=A
